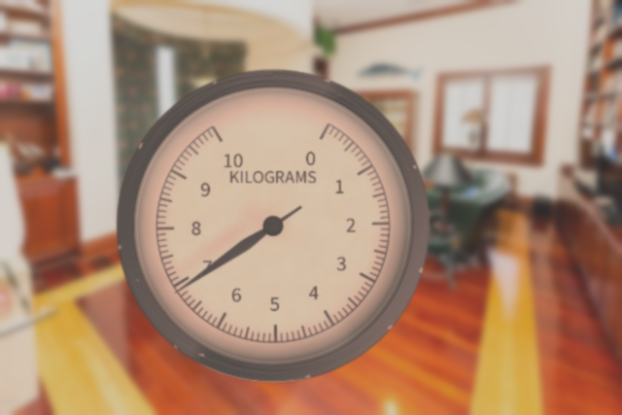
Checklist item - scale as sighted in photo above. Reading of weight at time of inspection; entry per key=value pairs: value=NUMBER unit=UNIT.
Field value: value=6.9 unit=kg
